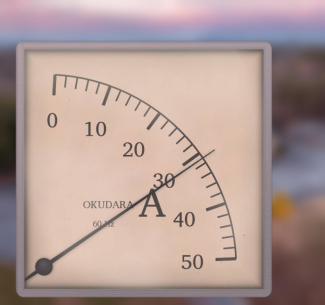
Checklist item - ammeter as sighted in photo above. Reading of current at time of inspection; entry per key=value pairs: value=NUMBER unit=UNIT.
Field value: value=31 unit=A
